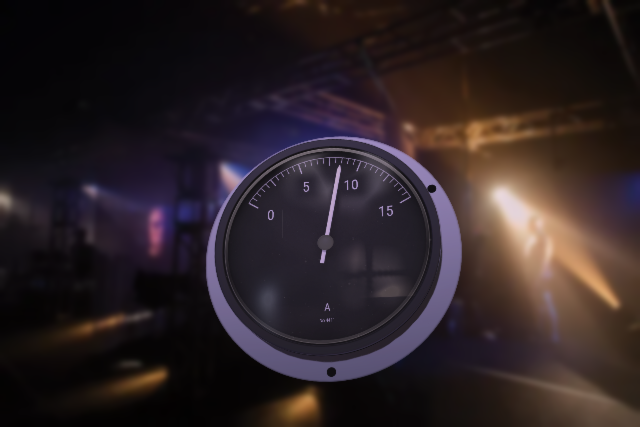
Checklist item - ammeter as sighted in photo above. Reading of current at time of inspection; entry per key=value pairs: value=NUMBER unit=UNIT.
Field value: value=8.5 unit=A
